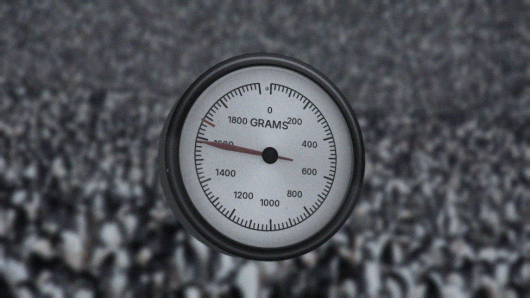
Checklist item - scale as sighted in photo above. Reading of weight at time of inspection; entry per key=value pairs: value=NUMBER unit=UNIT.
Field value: value=1580 unit=g
